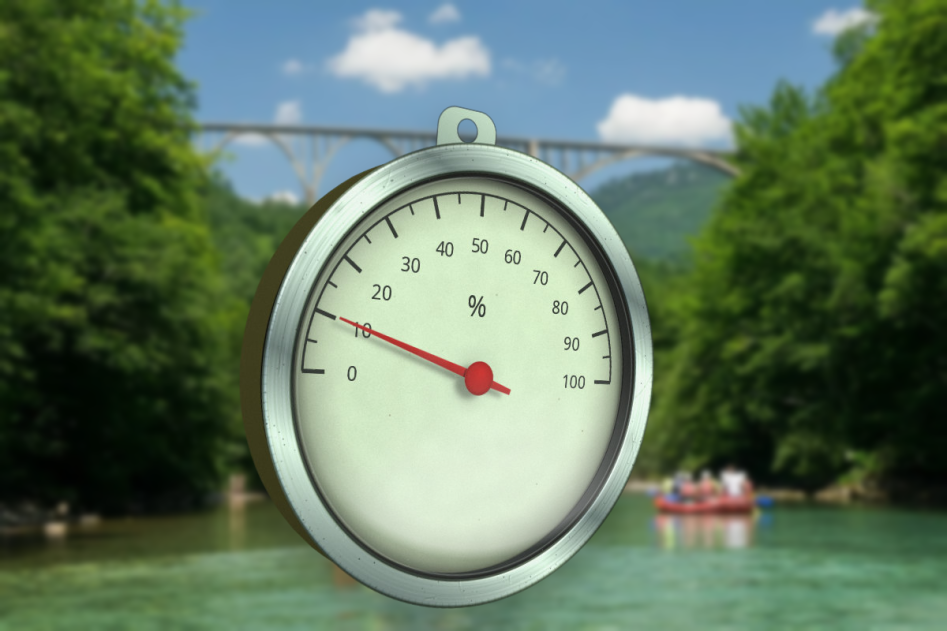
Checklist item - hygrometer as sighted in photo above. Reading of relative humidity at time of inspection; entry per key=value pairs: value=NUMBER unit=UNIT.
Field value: value=10 unit=%
